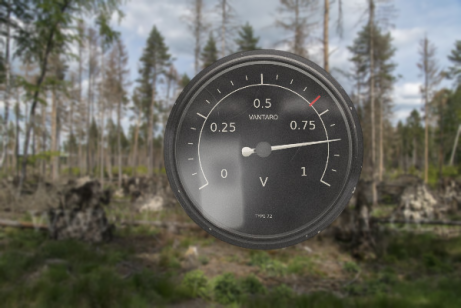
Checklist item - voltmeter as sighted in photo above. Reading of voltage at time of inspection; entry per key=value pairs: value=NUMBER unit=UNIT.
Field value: value=0.85 unit=V
